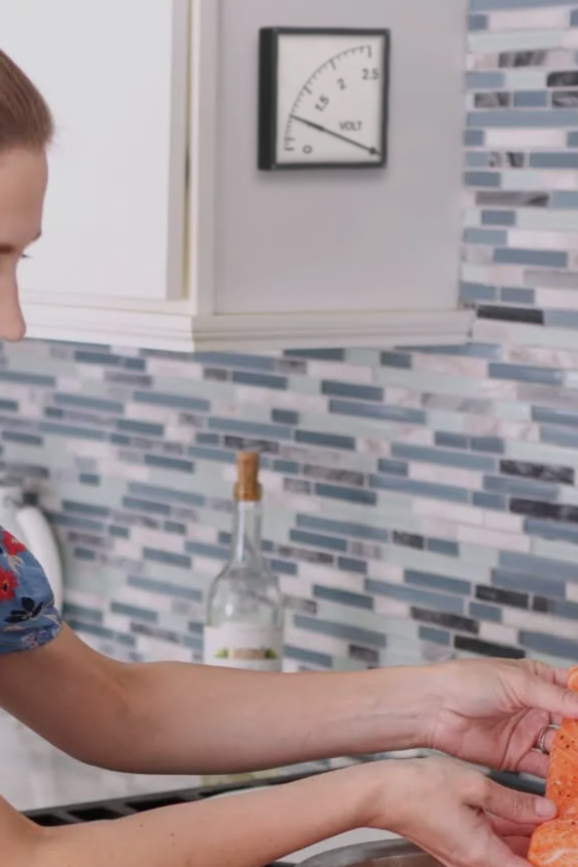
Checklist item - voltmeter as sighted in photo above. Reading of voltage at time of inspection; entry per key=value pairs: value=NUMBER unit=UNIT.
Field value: value=1 unit=V
